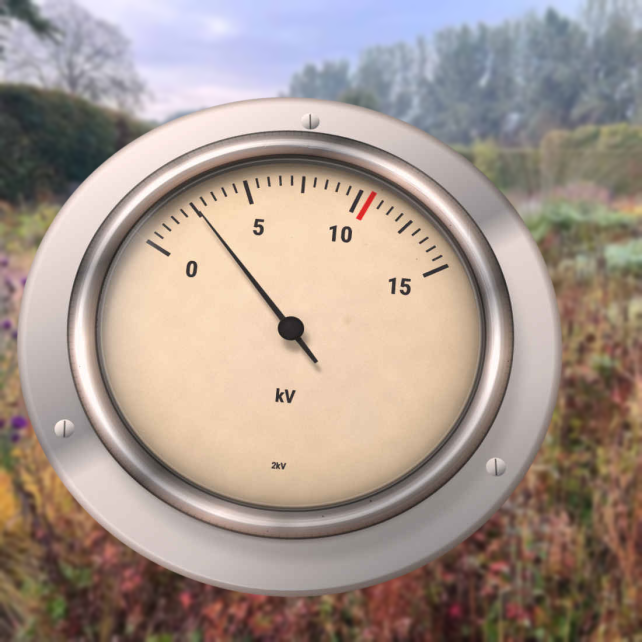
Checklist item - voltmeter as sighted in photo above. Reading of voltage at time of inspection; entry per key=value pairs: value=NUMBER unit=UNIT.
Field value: value=2.5 unit=kV
